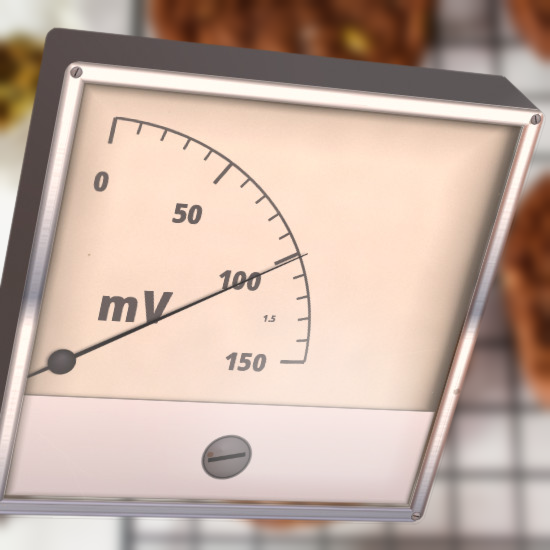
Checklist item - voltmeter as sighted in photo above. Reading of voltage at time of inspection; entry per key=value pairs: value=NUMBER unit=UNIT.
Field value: value=100 unit=mV
